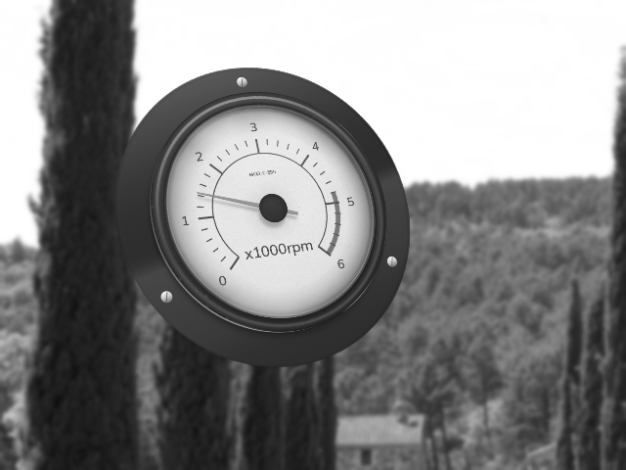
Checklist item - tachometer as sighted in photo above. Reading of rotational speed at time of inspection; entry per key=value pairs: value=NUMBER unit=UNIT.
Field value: value=1400 unit=rpm
